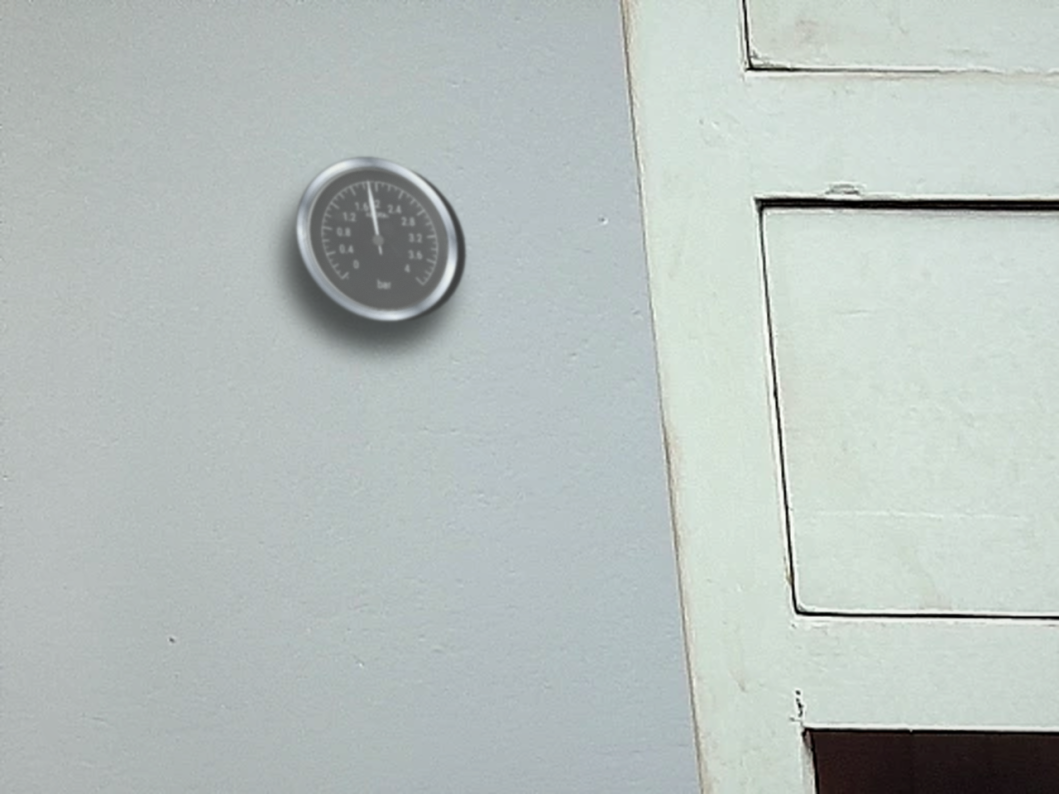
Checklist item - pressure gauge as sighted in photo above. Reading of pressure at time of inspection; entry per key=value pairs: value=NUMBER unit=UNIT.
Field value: value=1.9 unit=bar
